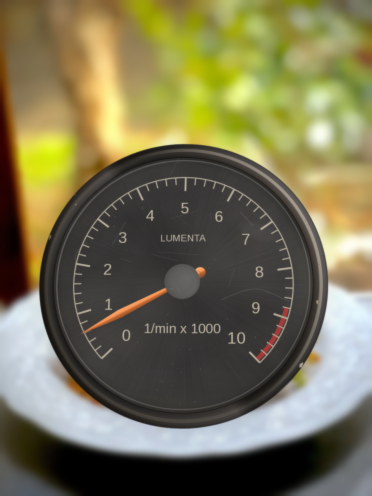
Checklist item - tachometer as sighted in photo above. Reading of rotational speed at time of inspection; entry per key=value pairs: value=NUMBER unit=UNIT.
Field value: value=600 unit=rpm
